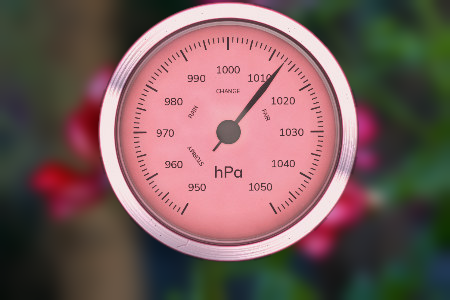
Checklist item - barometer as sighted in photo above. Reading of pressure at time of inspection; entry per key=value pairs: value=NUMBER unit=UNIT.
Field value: value=1013 unit=hPa
